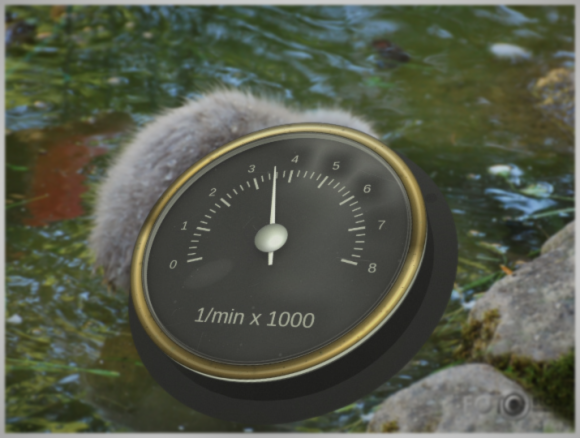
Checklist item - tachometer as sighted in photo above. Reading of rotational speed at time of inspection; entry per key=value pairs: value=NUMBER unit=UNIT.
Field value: value=3600 unit=rpm
